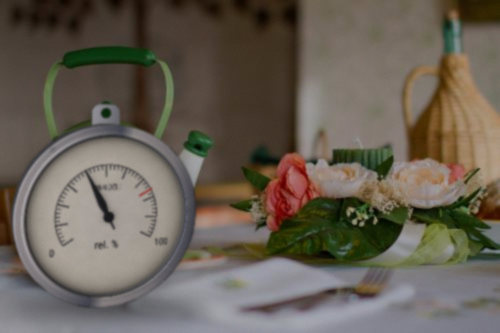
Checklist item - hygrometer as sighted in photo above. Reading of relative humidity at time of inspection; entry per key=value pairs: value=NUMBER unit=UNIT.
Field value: value=40 unit=%
